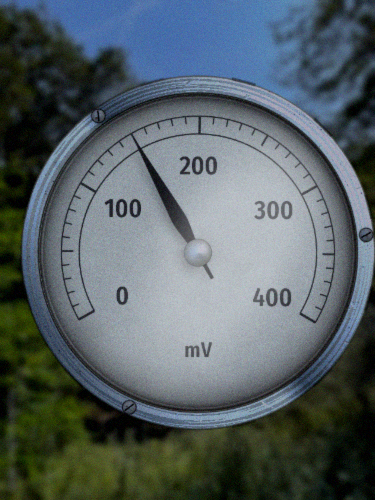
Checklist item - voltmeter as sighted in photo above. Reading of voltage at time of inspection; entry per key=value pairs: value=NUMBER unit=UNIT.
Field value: value=150 unit=mV
